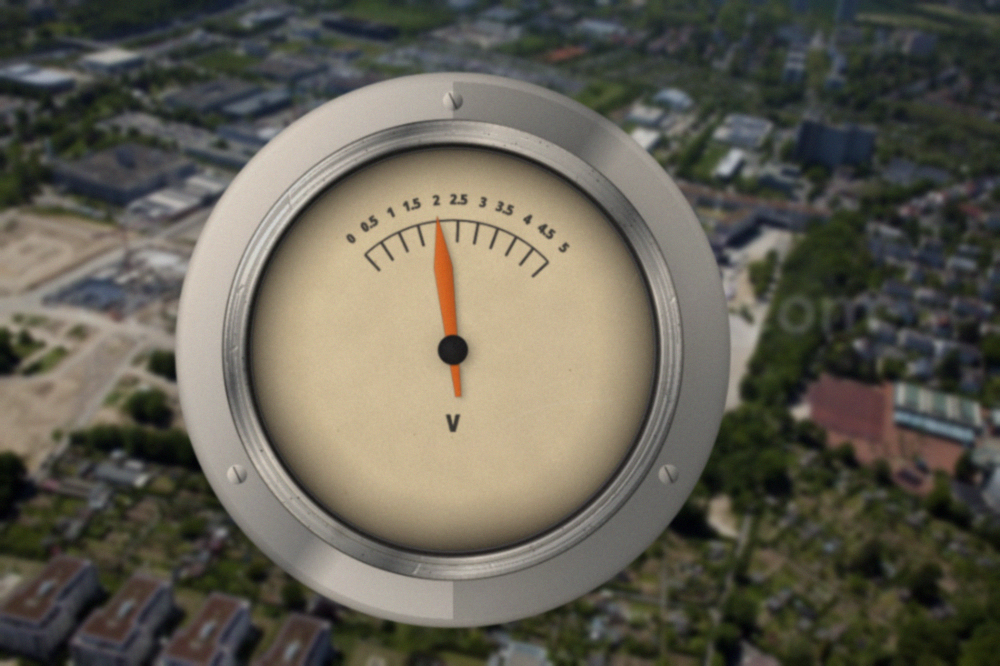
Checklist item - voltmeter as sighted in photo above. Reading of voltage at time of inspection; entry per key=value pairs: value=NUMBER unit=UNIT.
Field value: value=2 unit=V
